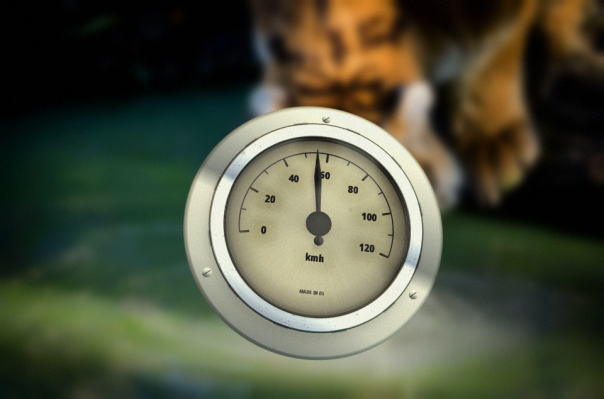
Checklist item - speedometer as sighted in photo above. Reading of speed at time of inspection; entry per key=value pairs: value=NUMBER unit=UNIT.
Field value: value=55 unit=km/h
